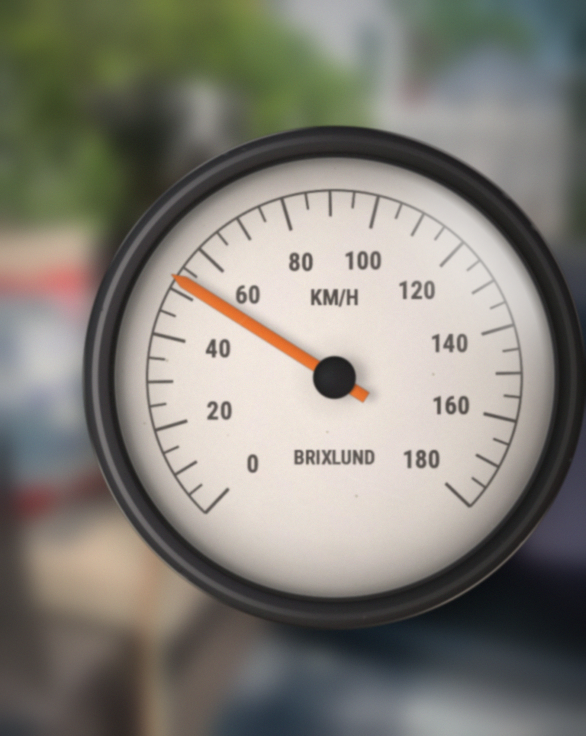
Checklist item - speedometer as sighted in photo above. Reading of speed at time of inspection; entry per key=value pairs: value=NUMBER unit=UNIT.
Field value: value=52.5 unit=km/h
